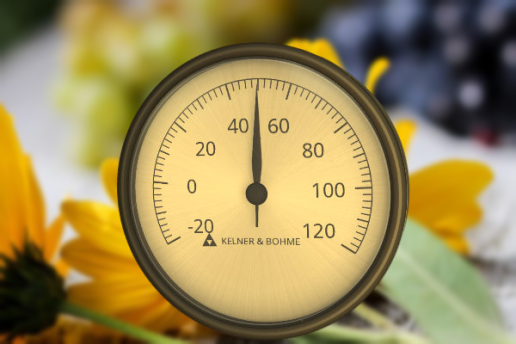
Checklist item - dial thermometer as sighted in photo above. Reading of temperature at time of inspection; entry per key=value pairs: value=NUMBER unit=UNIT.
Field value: value=50 unit=°F
